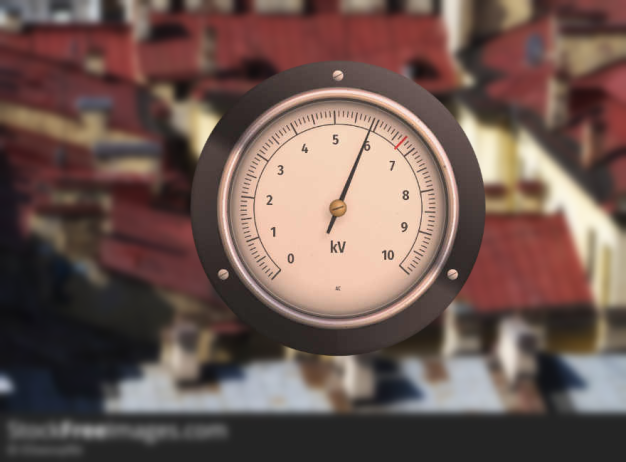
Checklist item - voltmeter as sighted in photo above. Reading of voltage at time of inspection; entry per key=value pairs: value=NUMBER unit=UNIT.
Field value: value=5.9 unit=kV
